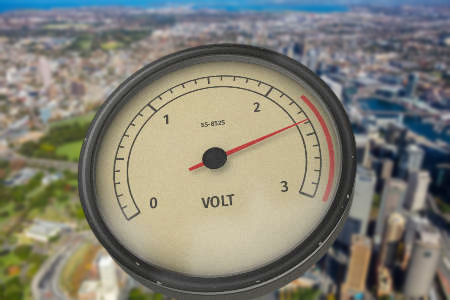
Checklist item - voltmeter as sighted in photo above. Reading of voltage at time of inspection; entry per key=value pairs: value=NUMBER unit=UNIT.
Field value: value=2.4 unit=V
